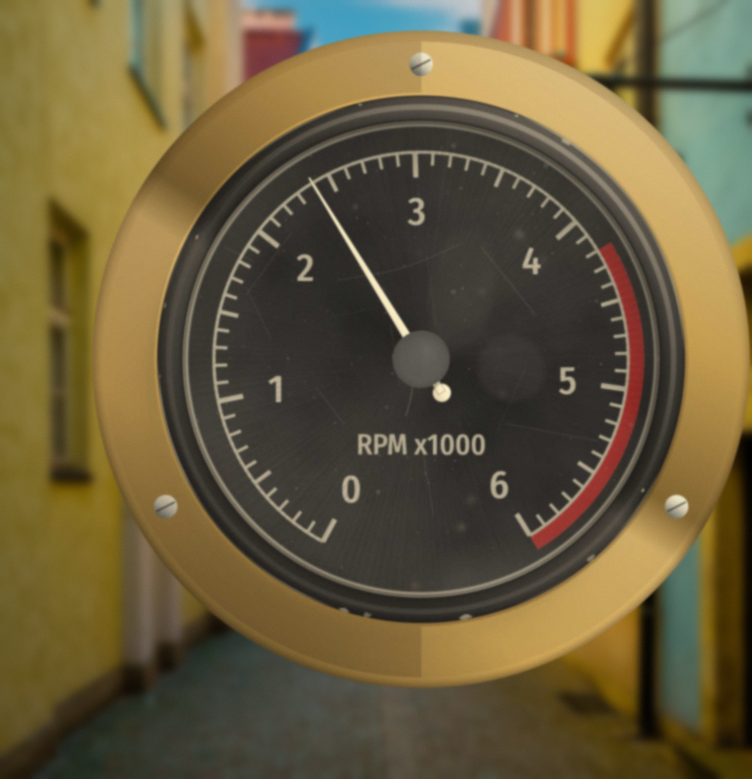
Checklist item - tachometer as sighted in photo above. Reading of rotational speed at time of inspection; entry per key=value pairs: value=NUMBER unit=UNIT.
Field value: value=2400 unit=rpm
